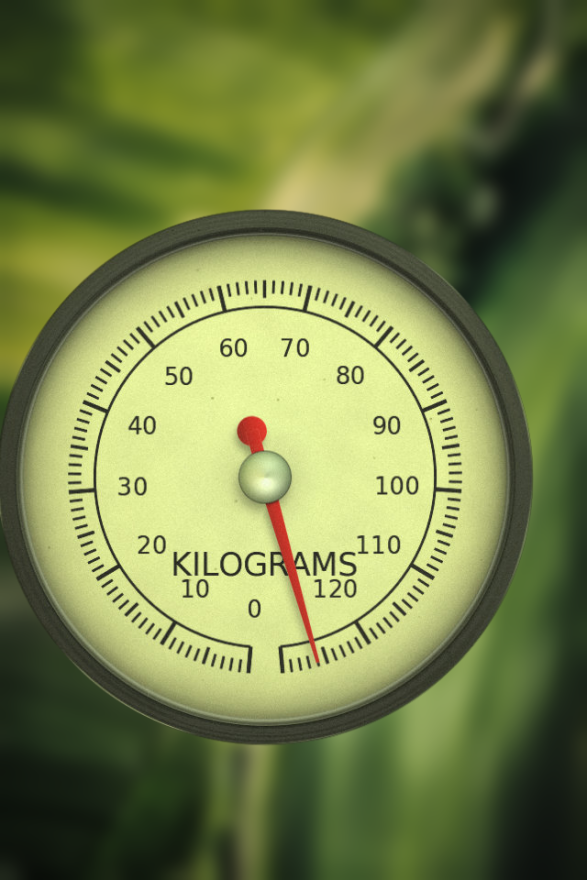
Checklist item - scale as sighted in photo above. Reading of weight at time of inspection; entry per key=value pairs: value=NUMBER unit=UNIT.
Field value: value=126 unit=kg
